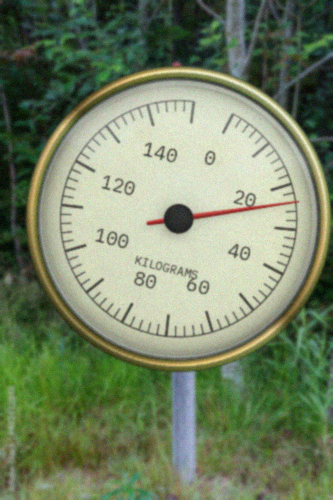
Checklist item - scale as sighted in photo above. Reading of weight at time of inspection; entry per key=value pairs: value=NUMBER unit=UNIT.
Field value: value=24 unit=kg
